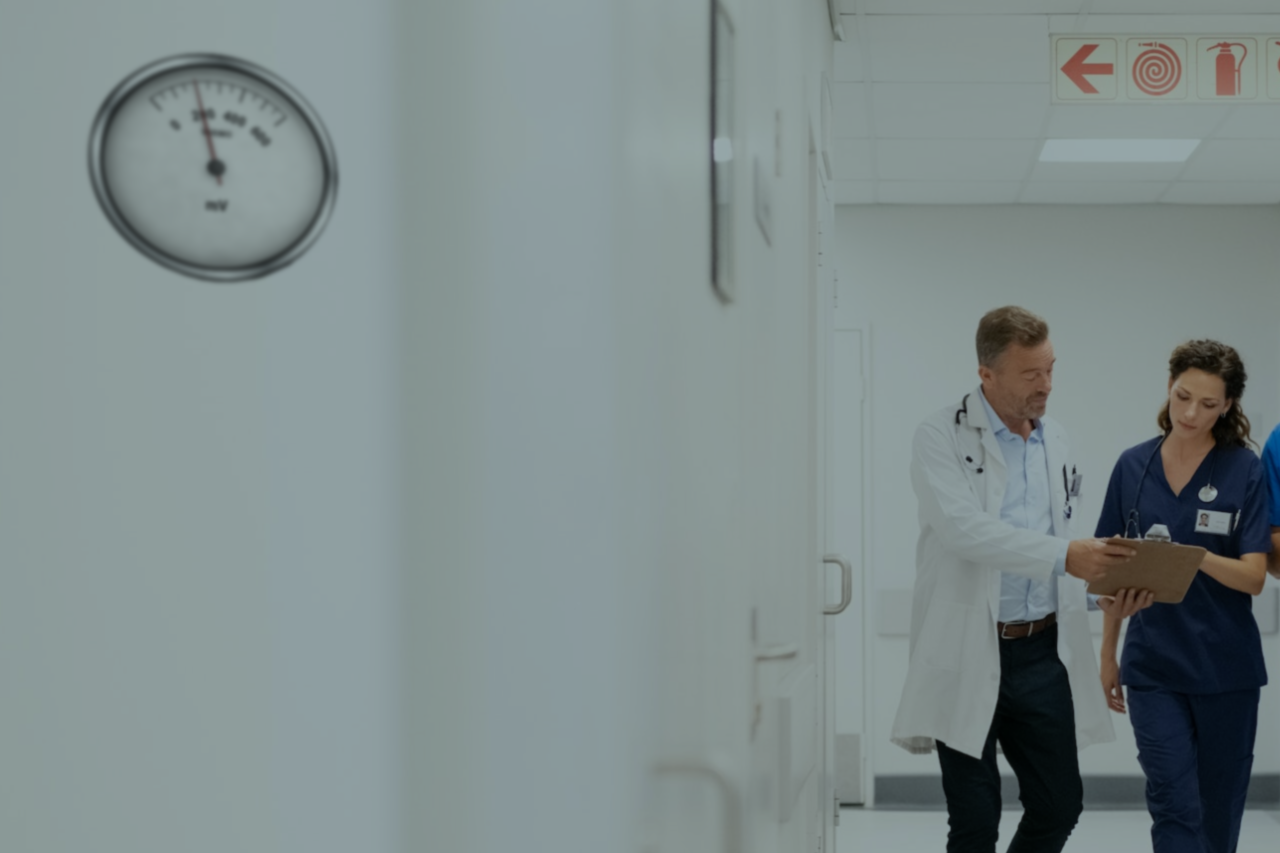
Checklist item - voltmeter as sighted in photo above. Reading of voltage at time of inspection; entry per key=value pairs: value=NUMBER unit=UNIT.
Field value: value=200 unit=mV
